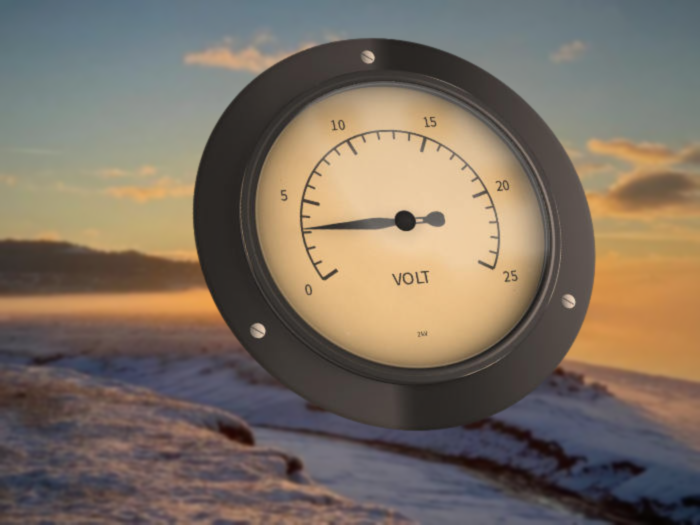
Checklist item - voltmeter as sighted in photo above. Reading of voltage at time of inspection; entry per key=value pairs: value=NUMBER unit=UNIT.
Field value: value=3 unit=V
